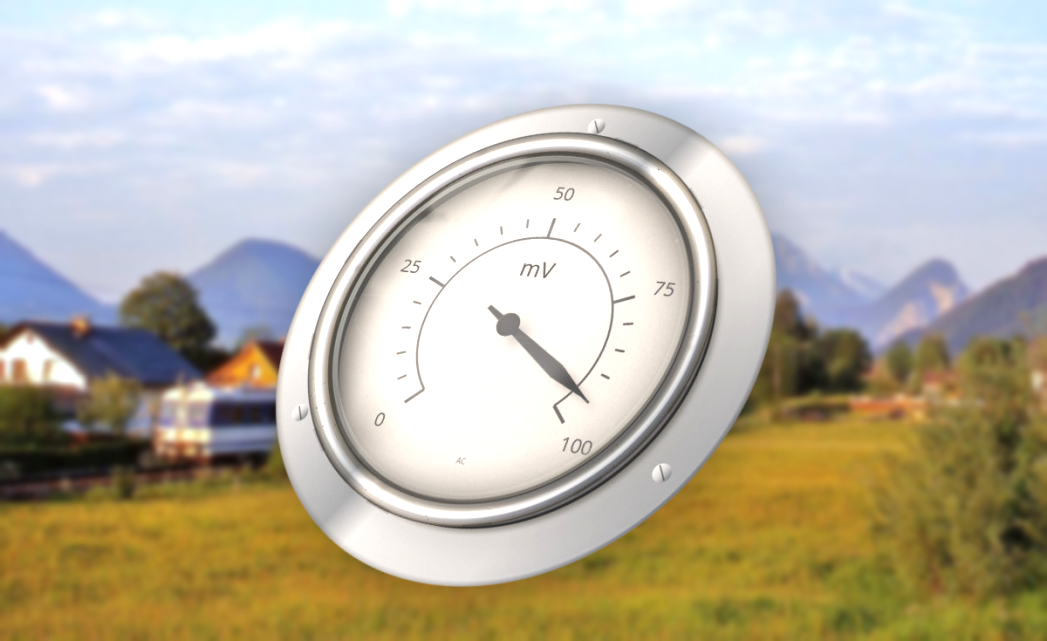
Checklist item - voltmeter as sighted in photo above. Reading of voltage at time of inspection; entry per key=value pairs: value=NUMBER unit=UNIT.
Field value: value=95 unit=mV
